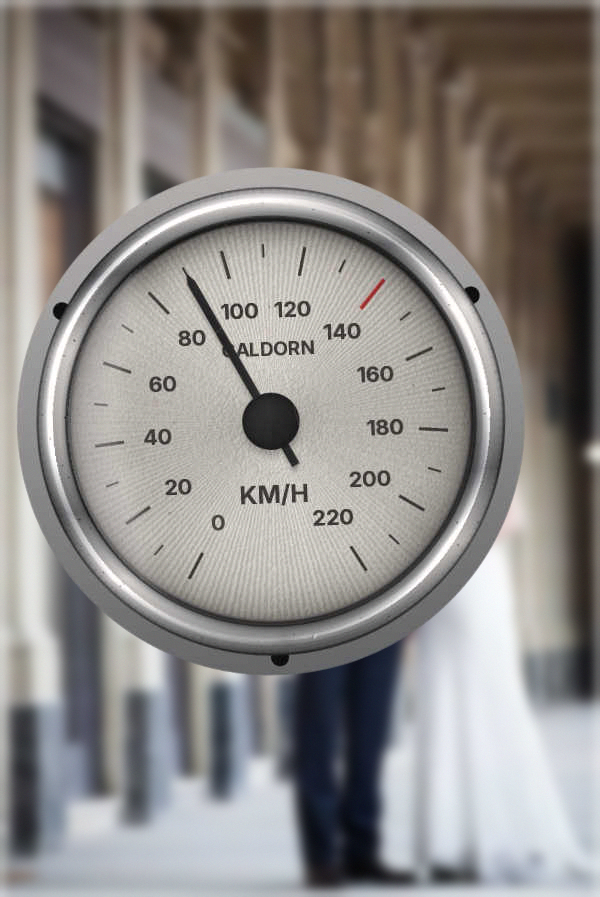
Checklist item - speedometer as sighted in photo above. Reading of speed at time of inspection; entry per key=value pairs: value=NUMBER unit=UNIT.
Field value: value=90 unit=km/h
